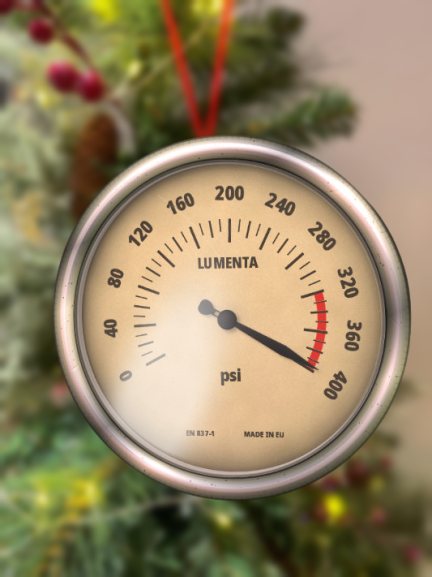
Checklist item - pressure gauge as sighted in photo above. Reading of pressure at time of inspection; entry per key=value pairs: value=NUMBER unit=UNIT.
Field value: value=395 unit=psi
